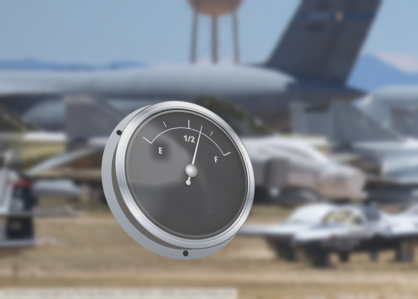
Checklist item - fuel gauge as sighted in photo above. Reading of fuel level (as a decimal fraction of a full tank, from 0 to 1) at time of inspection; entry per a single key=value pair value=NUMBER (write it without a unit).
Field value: value=0.625
